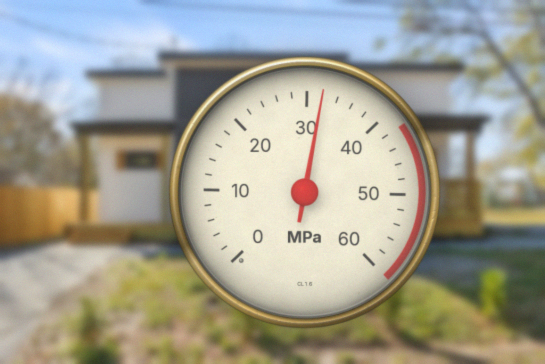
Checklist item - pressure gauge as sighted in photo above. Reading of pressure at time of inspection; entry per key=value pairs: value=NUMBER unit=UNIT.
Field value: value=32 unit=MPa
